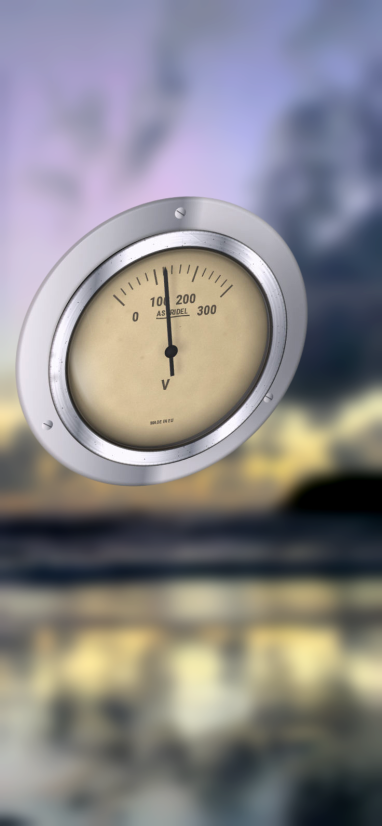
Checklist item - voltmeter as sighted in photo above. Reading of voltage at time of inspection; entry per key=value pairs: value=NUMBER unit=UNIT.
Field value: value=120 unit=V
